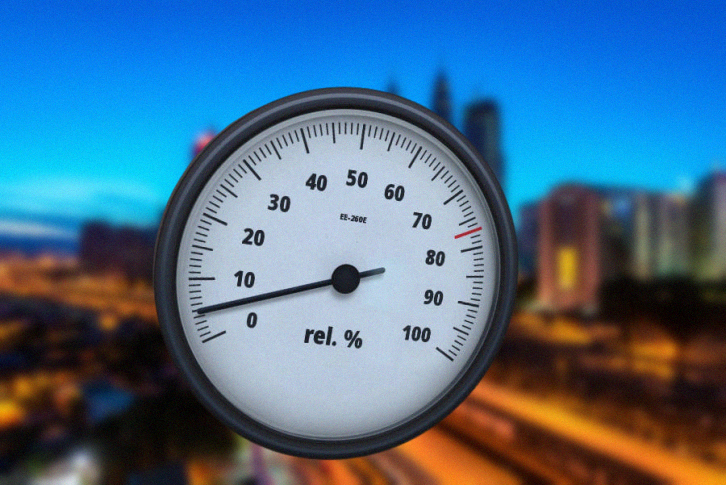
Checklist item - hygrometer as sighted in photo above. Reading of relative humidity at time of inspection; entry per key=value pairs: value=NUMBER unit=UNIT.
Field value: value=5 unit=%
